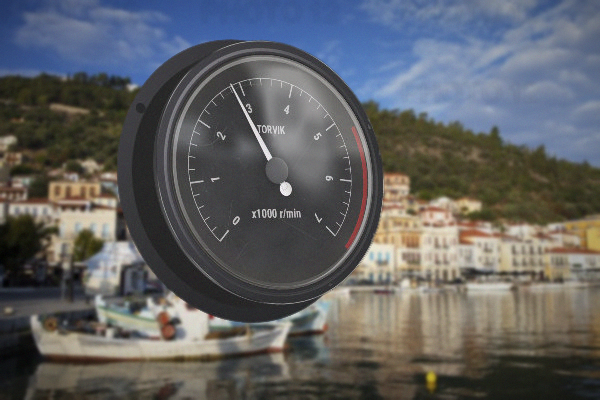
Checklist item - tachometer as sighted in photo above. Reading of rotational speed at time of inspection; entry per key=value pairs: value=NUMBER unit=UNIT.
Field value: value=2800 unit=rpm
